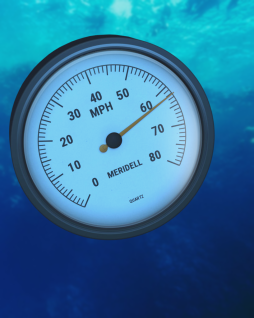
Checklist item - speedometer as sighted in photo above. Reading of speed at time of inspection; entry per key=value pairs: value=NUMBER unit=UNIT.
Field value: value=62 unit=mph
